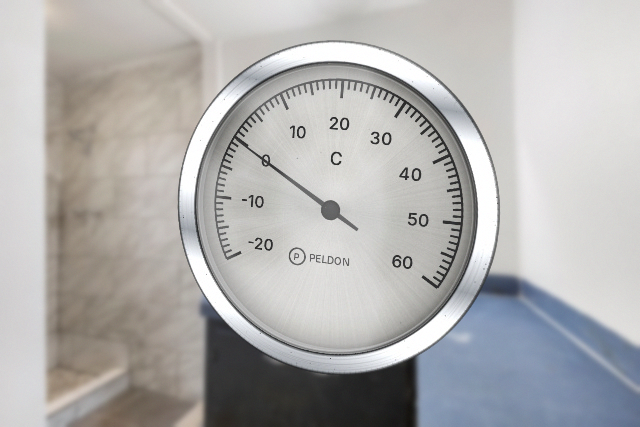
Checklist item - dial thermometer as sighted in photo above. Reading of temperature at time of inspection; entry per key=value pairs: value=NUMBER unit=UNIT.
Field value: value=0 unit=°C
